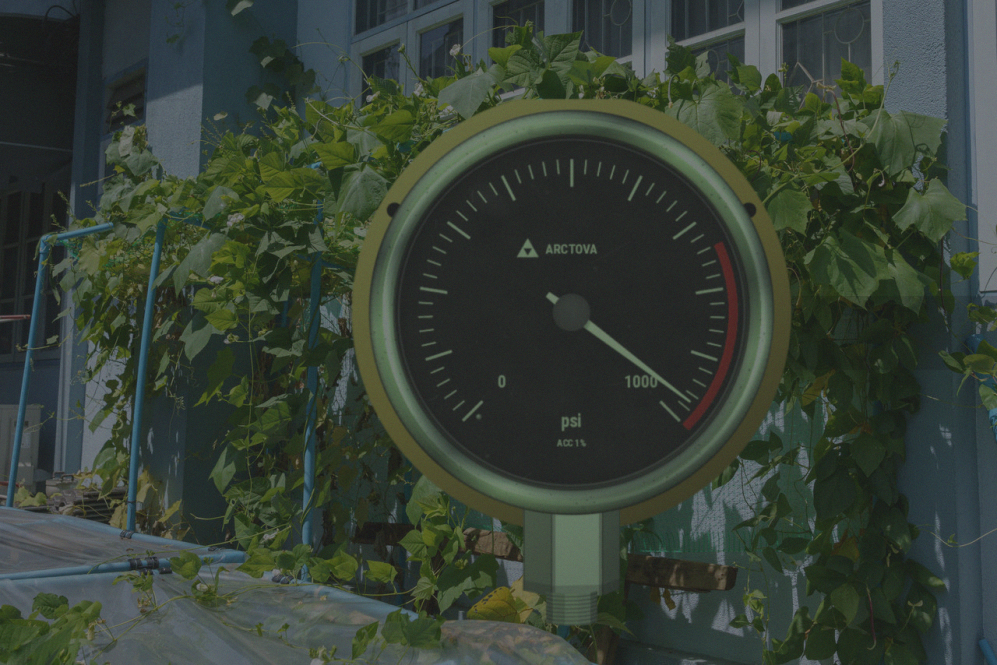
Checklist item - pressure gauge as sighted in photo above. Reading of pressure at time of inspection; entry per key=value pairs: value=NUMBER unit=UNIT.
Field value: value=970 unit=psi
